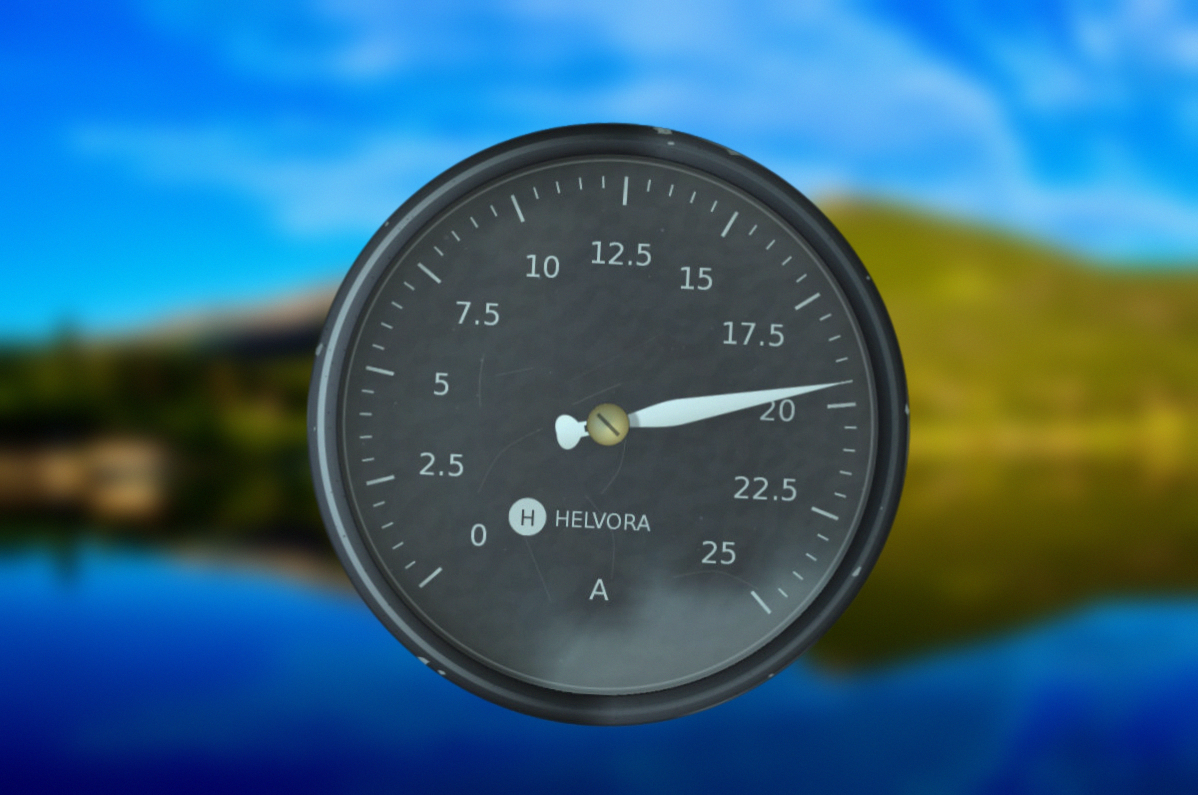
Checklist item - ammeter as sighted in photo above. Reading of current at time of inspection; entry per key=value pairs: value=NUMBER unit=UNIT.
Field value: value=19.5 unit=A
